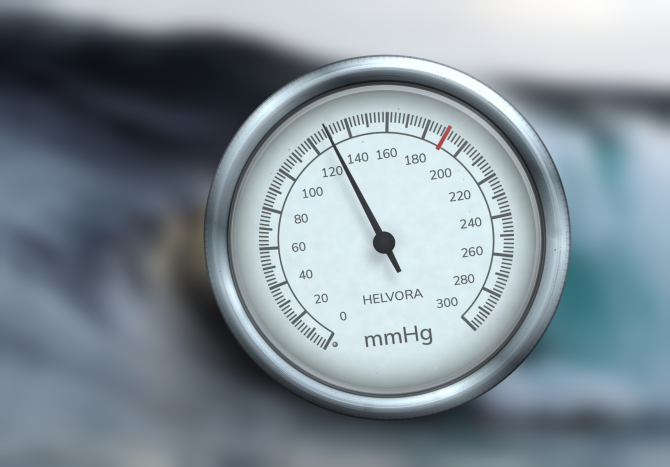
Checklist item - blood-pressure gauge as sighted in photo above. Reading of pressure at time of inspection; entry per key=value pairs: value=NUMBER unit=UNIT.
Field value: value=130 unit=mmHg
